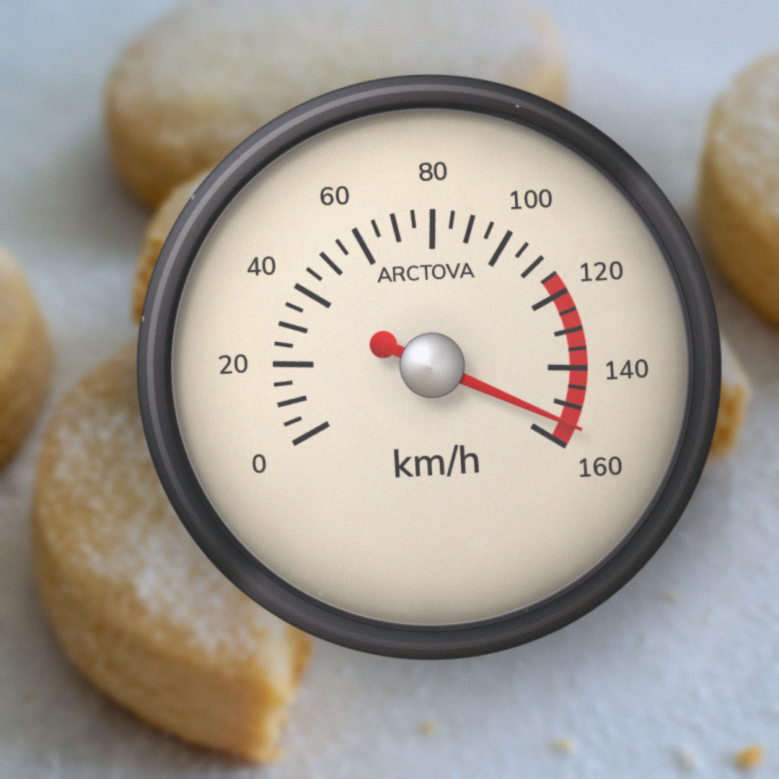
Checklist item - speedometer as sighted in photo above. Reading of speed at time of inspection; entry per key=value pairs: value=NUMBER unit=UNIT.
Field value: value=155 unit=km/h
